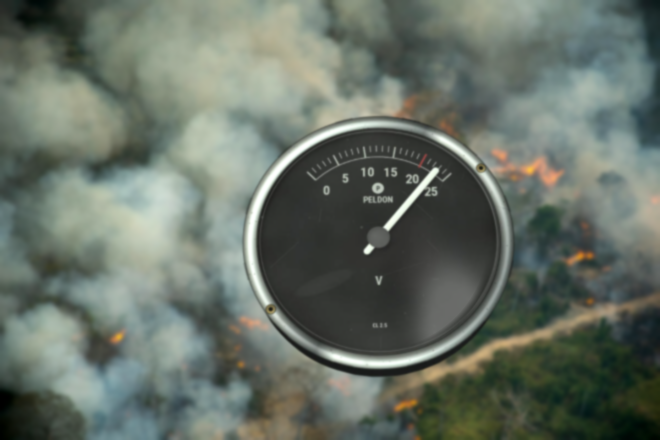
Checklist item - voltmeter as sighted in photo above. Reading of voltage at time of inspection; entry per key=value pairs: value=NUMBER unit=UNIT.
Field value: value=23 unit=V
